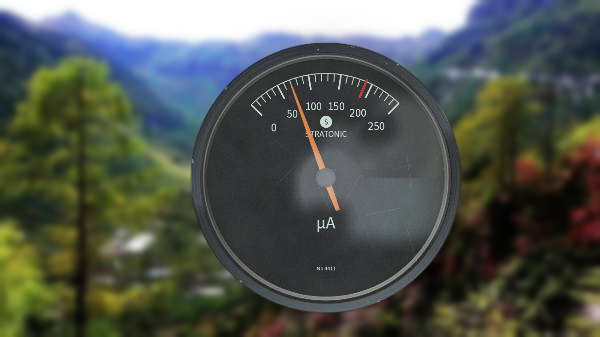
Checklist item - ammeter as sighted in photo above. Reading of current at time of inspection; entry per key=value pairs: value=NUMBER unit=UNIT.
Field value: value=70 unit=µA
